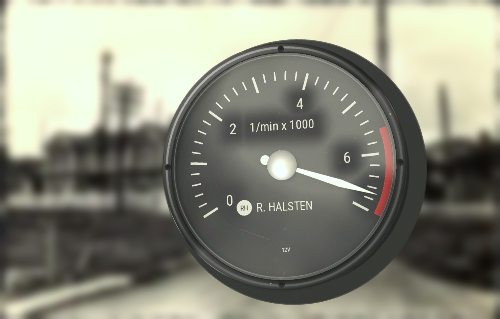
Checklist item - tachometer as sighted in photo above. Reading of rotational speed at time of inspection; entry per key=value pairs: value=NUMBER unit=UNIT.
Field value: value=6700 unit=rpm
